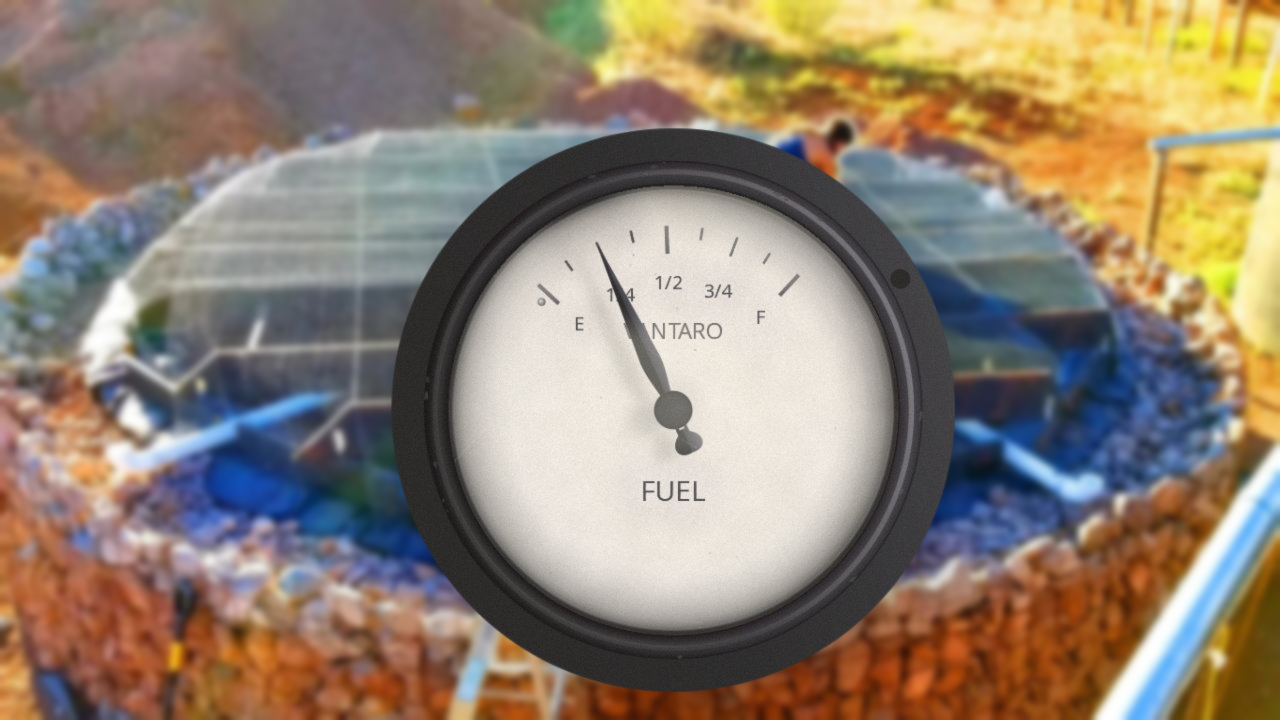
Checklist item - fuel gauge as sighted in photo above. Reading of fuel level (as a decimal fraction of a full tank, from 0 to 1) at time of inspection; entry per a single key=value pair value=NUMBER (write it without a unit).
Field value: value=0.25
